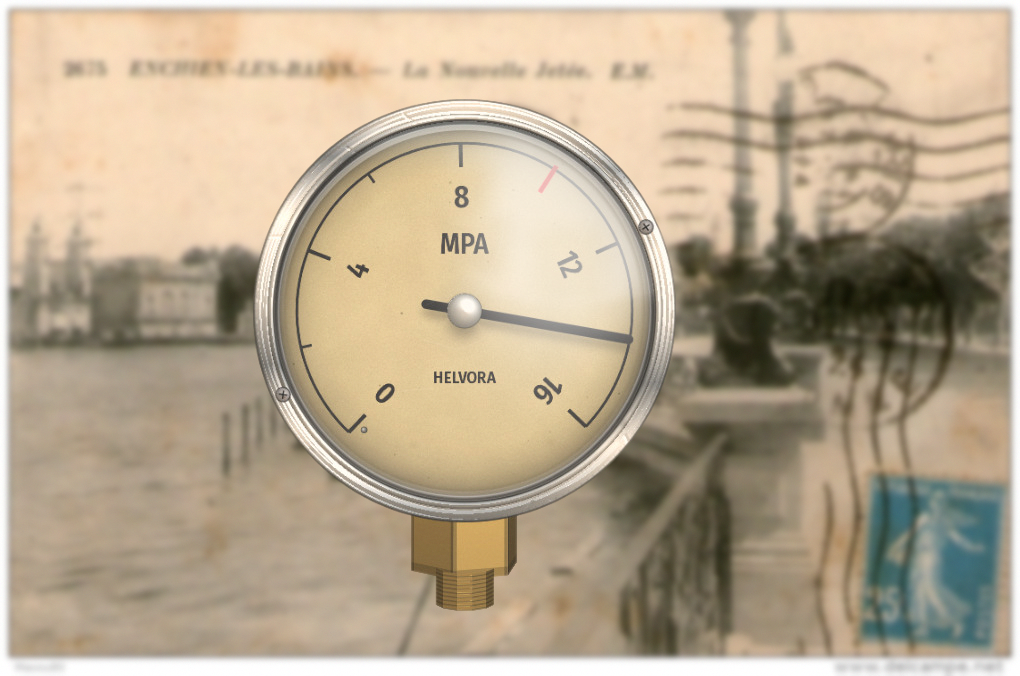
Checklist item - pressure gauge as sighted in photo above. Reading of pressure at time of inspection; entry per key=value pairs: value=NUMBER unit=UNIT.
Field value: value=14 unit=MPa
